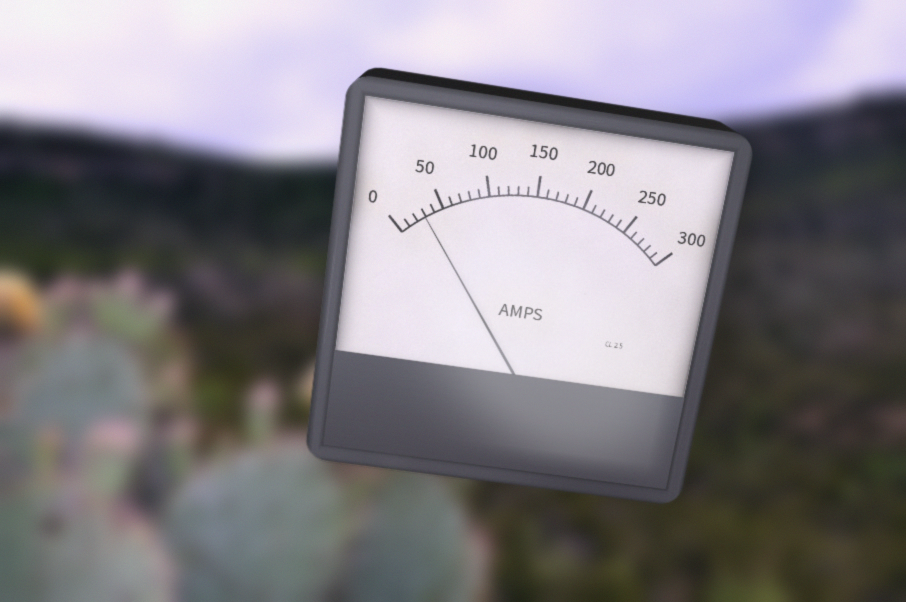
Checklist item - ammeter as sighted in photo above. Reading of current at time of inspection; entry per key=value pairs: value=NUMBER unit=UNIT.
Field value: value=30 unit=A
